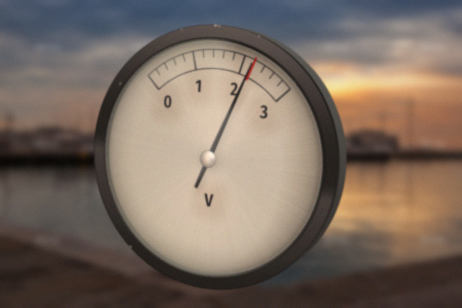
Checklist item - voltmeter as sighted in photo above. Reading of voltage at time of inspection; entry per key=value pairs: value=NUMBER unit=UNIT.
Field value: value=2.2 unit=V
